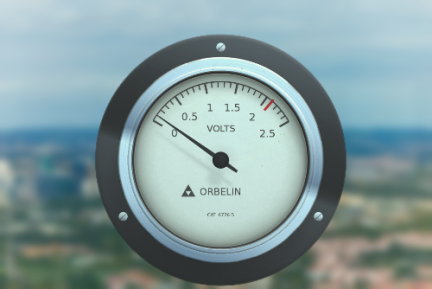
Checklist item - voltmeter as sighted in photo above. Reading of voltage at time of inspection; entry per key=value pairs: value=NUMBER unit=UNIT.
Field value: value=0.1 unit=V
